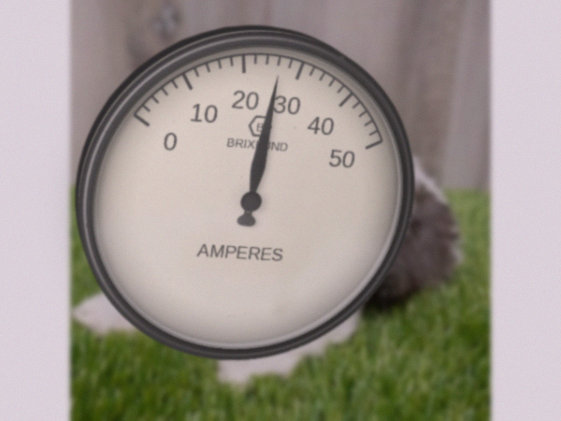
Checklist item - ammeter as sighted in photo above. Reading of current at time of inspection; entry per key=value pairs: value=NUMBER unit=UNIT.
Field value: value=26 unit=A
